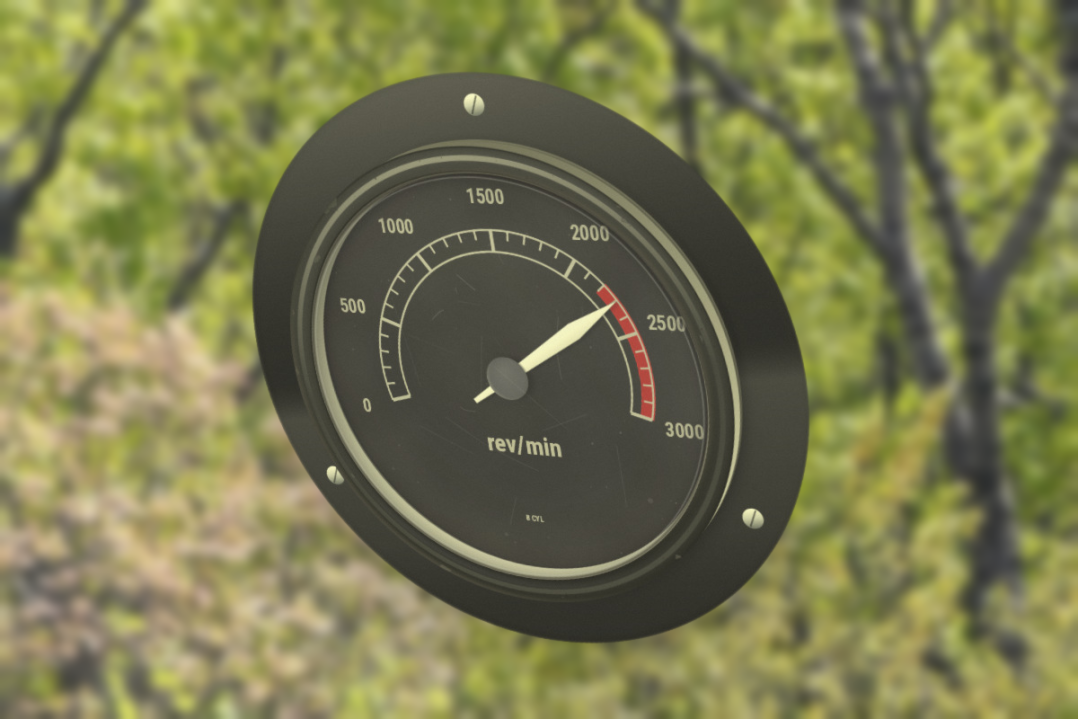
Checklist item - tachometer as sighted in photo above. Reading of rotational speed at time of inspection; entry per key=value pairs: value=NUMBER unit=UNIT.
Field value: value=2300 unit=rpm
